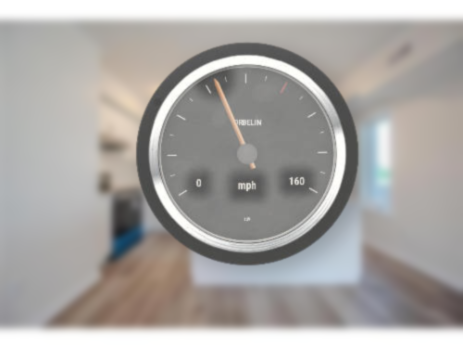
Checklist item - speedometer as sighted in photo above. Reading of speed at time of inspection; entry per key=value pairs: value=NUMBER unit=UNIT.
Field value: value=65 unit=mph
